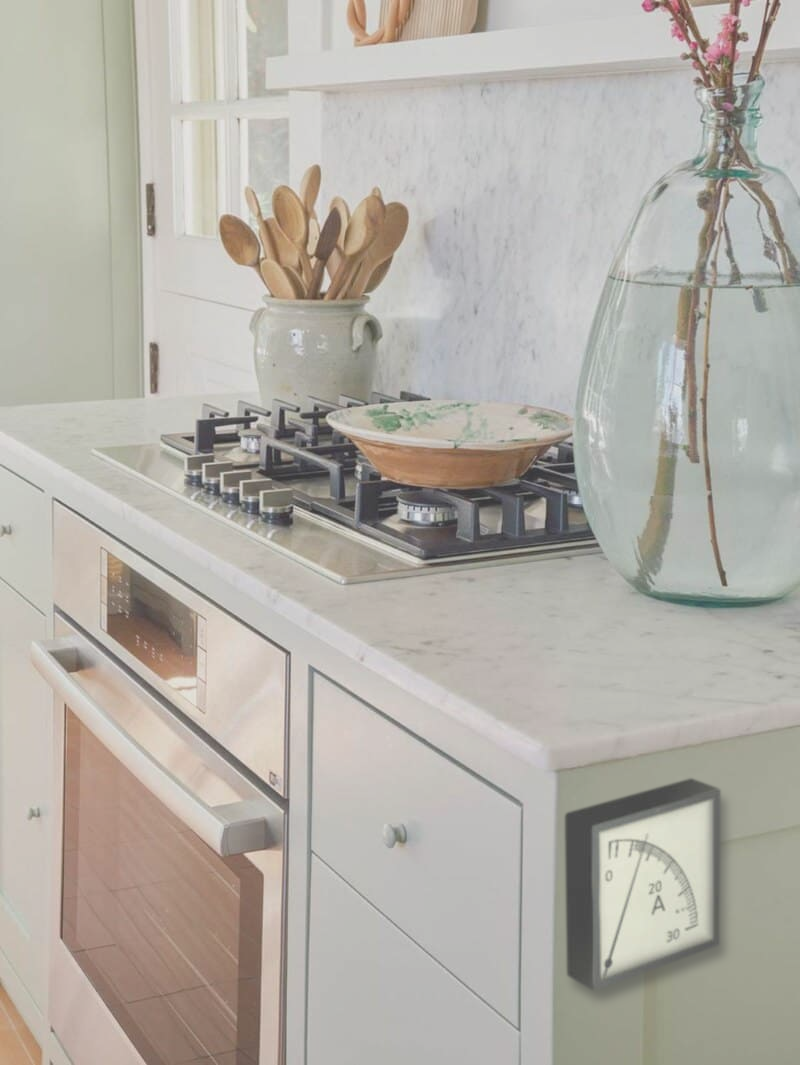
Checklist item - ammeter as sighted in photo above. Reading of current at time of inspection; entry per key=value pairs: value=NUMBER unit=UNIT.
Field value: value=12.5 unit=A
